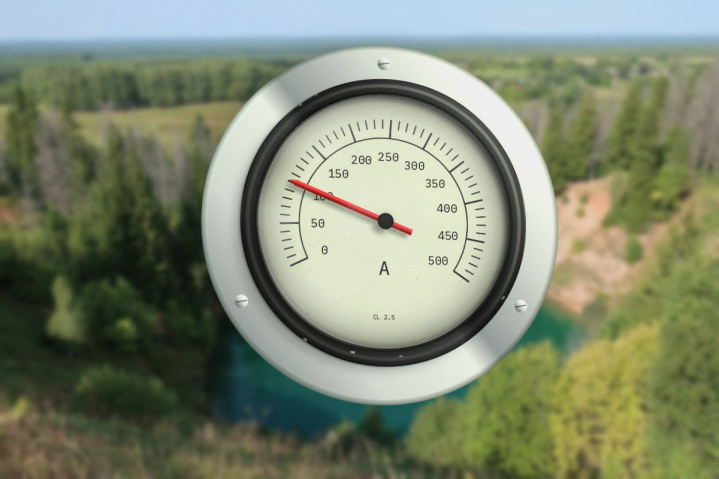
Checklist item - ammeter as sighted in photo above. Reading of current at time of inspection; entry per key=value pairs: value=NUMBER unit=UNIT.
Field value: value=100 unit=A
